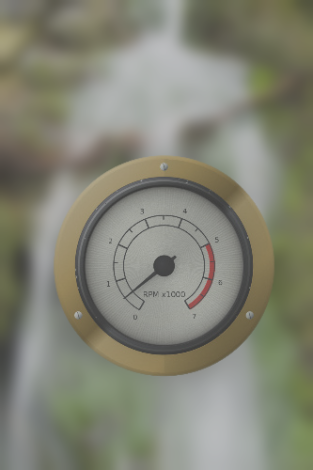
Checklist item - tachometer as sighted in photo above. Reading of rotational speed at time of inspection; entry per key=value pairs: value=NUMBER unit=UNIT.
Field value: value=500 unit=rpm
